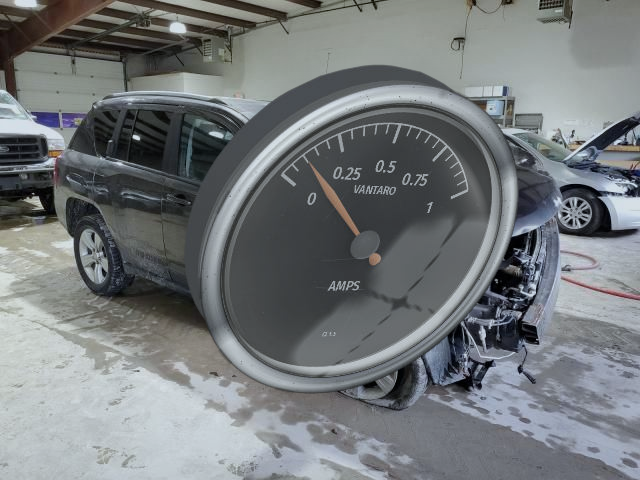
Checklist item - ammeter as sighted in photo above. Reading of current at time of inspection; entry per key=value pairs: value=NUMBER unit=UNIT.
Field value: value=0.1 unit=A
